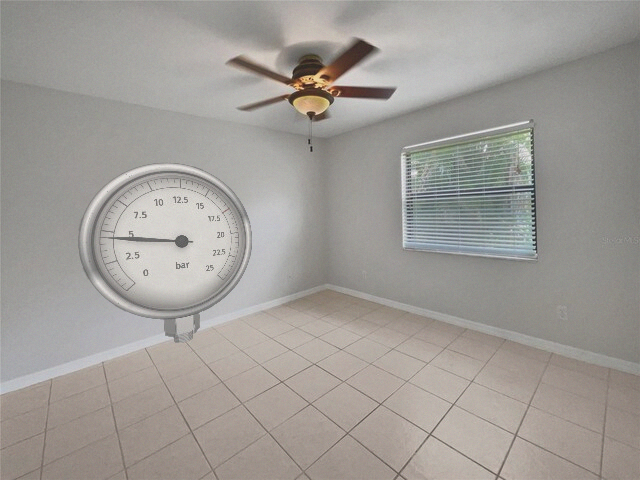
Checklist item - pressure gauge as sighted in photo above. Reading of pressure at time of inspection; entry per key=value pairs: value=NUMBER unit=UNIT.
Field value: value=4.5 unit=bar
